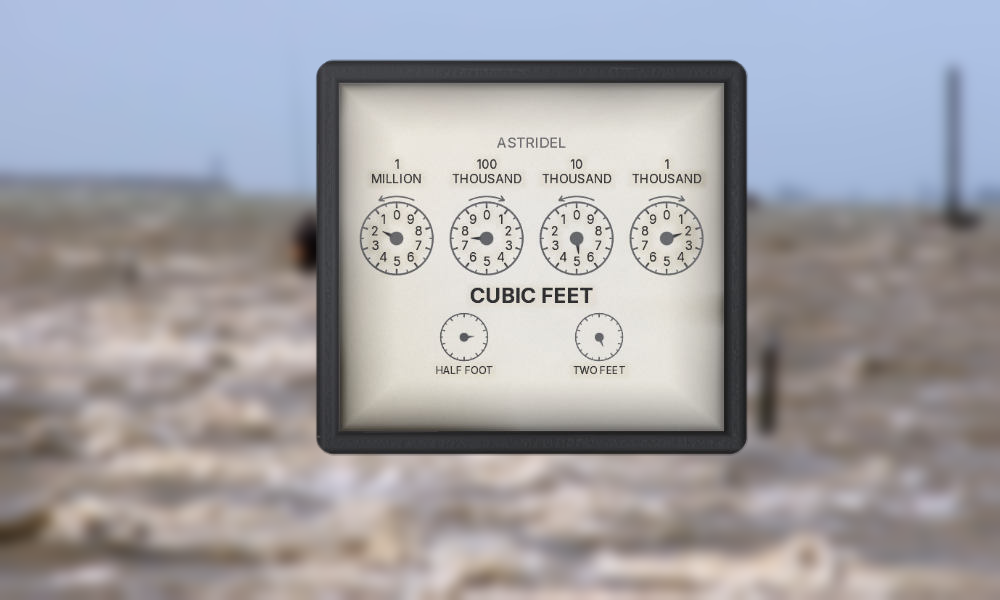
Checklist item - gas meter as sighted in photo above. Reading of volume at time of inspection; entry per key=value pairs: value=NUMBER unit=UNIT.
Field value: value=175200 unit=ft³
